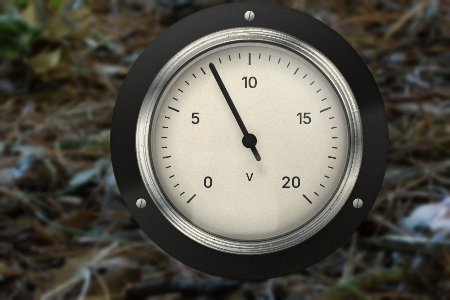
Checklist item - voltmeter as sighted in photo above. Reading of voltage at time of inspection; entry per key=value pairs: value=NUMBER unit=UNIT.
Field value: value=8 unit=V
